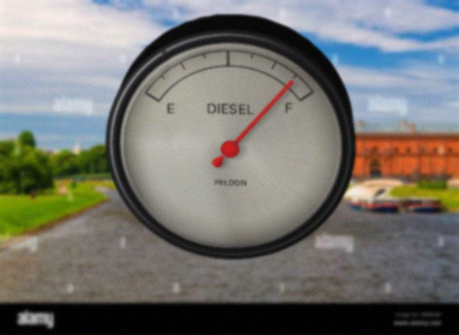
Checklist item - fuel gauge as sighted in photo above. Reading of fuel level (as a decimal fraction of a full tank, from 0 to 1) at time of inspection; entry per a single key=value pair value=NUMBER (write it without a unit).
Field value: value=0.875
